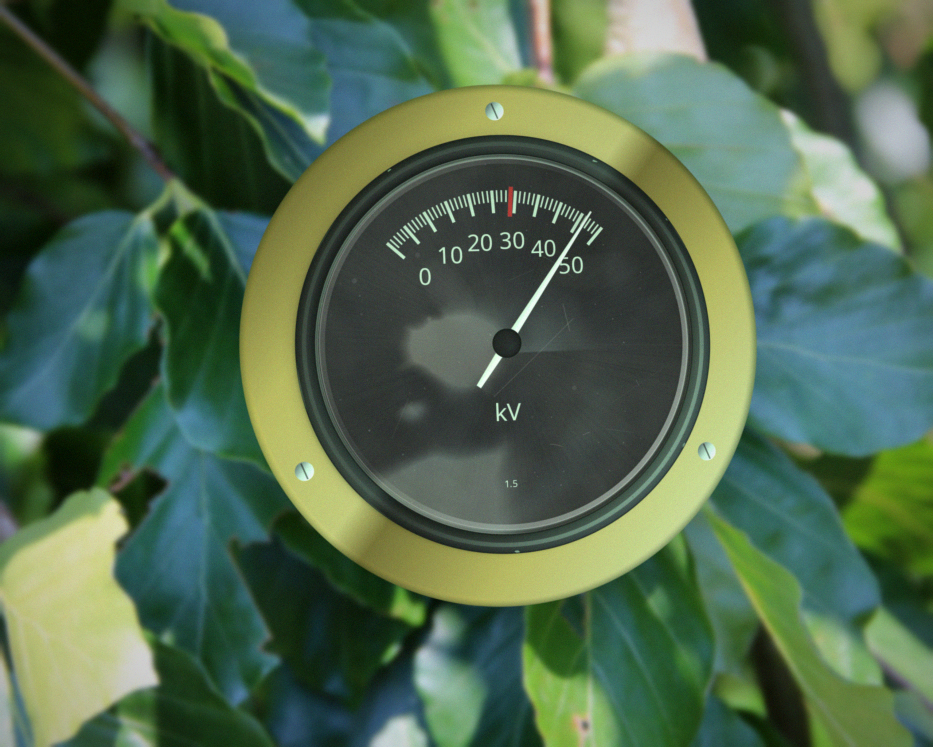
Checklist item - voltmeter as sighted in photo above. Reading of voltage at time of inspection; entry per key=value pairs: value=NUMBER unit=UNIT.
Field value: value=46 unit=kV
